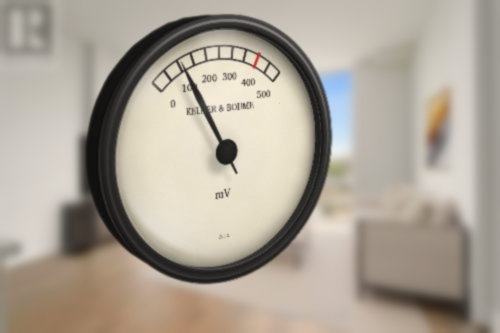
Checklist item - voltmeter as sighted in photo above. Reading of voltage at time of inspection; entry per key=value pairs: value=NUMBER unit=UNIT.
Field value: value=100 unit=mV
